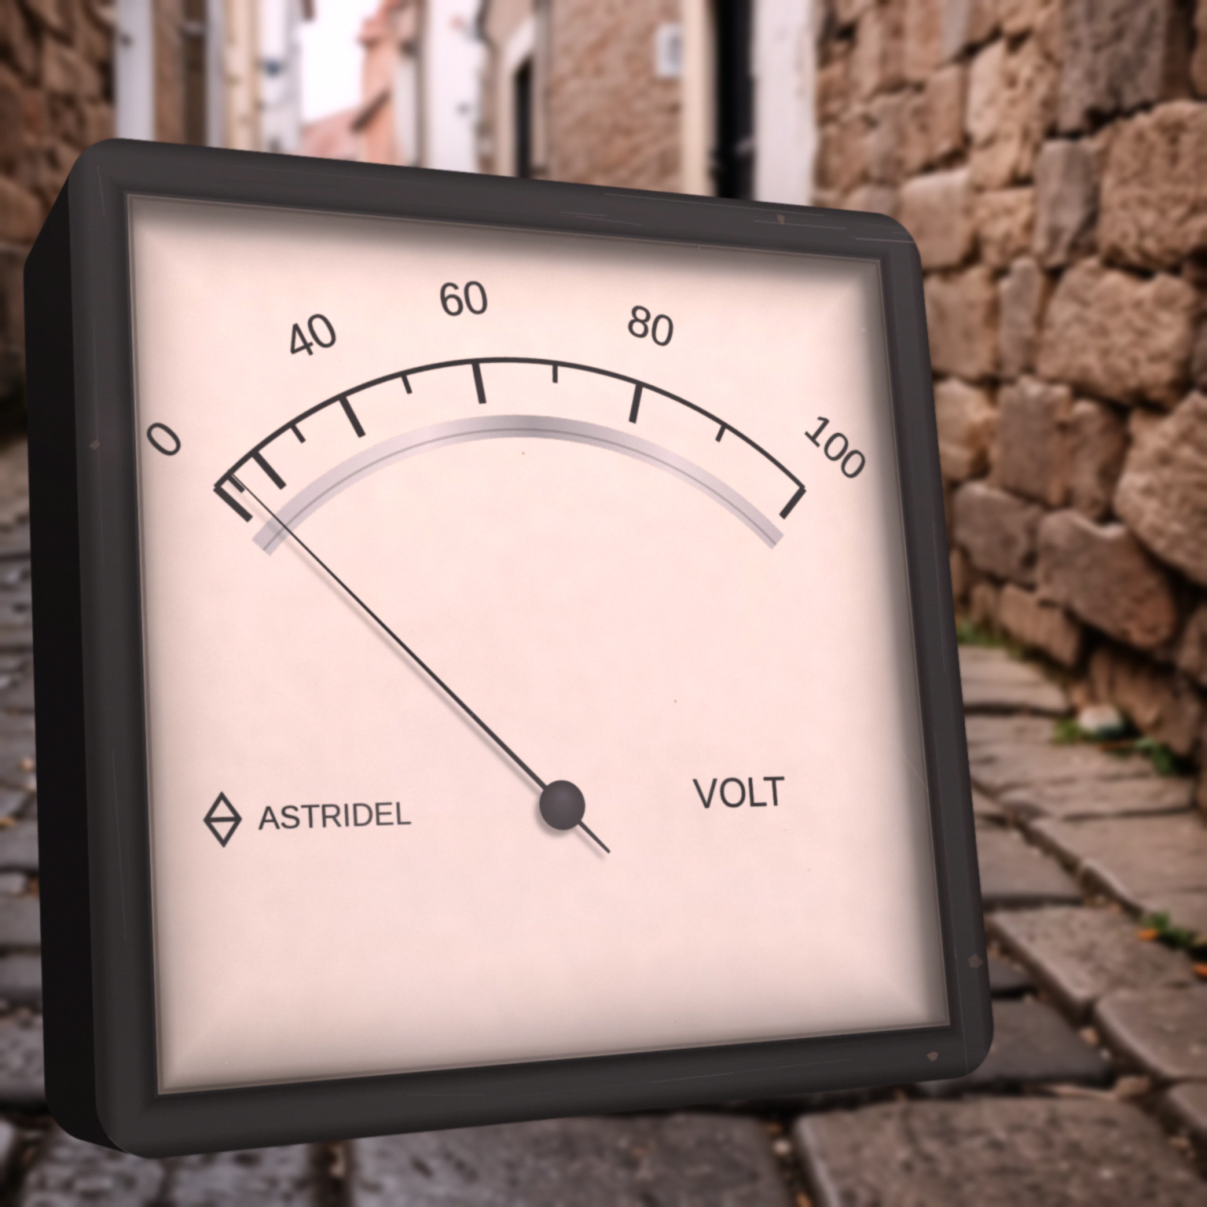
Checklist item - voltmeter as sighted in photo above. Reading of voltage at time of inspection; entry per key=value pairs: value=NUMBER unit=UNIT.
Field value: value=10 unit=V
